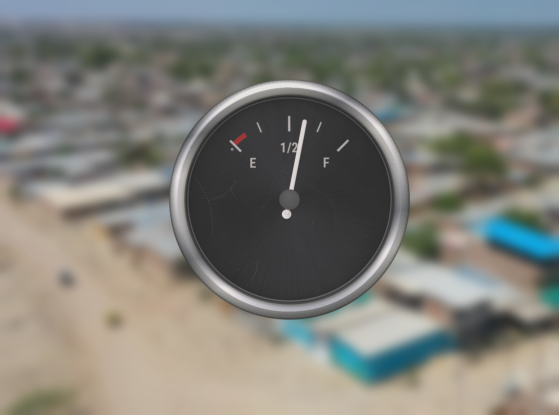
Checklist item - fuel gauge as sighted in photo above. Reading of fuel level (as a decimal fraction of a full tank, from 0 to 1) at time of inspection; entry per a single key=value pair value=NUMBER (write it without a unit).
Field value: value=0.625
